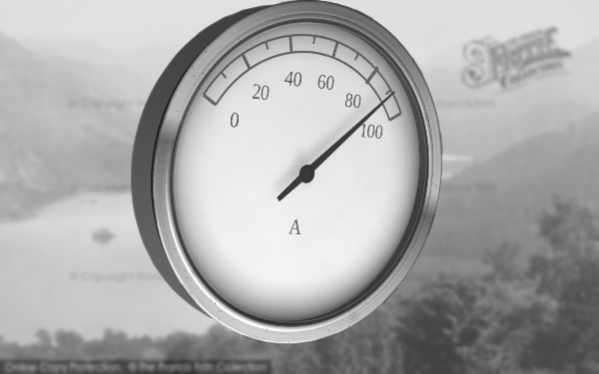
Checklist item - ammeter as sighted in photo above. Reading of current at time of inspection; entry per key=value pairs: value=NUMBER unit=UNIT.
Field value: value=90 unit=A
